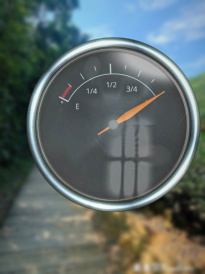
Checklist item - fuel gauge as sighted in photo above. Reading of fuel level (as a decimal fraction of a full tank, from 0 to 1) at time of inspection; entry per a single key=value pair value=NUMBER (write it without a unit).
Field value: value=1
